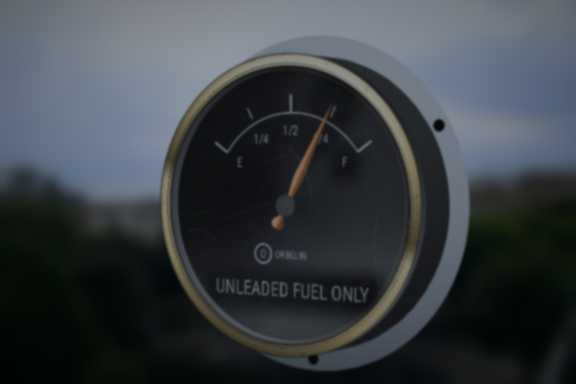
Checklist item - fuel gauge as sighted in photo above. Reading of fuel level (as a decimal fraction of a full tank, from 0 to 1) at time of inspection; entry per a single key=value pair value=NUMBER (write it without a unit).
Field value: value=0.75
